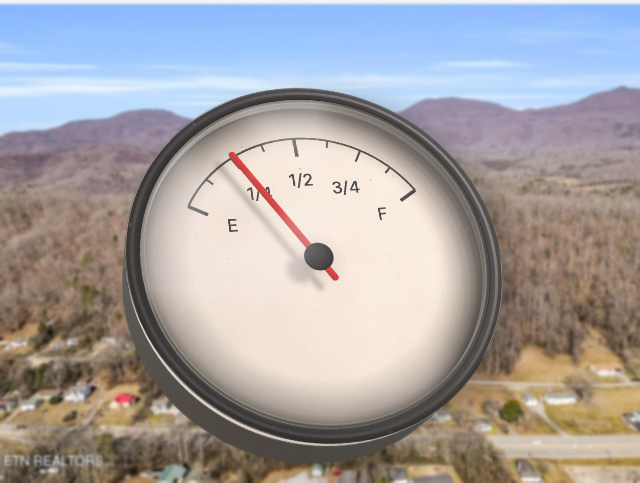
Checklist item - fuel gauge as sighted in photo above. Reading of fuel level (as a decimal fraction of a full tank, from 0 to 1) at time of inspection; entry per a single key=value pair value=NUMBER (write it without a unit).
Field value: value=0.25
